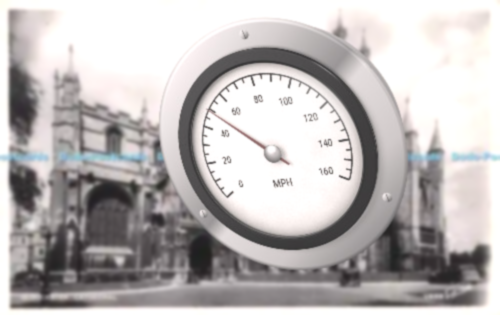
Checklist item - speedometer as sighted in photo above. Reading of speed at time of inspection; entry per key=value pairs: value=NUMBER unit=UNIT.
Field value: value=50 unit=mph
